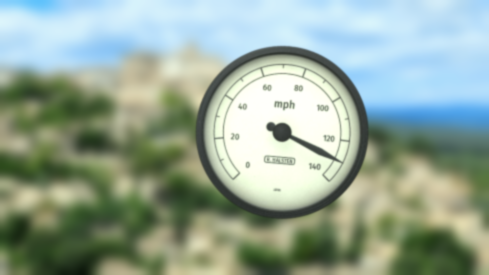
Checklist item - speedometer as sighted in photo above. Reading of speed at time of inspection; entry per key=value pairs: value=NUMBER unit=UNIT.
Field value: value=130 unit=mph
